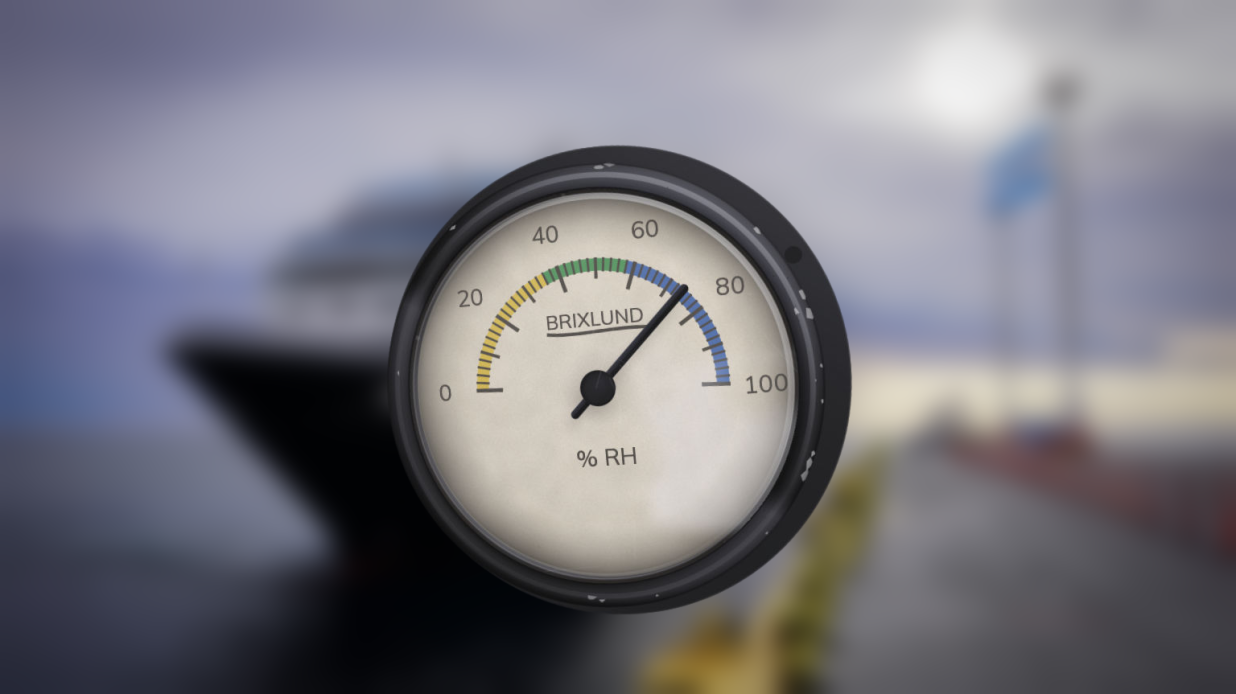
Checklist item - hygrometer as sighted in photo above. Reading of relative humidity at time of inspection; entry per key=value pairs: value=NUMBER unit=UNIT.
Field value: value=74 unit=%
